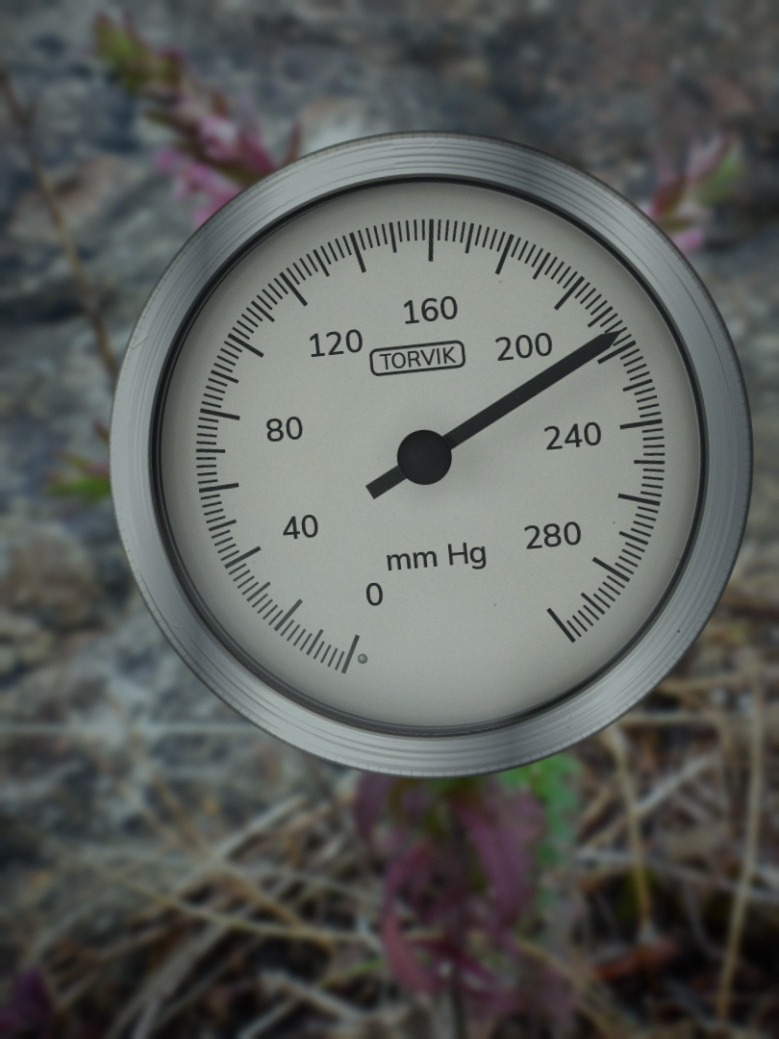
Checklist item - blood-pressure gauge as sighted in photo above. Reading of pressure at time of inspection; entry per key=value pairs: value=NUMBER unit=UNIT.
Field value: value=216 unit=mmHg
